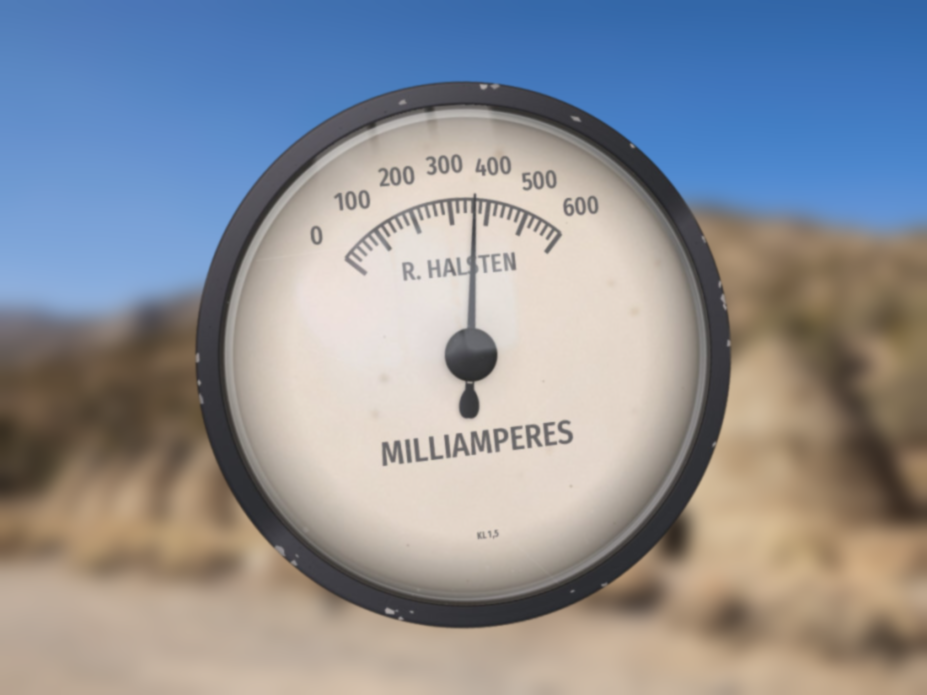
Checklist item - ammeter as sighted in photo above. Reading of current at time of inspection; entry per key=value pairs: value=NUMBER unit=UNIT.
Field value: value=360 unit=mA
